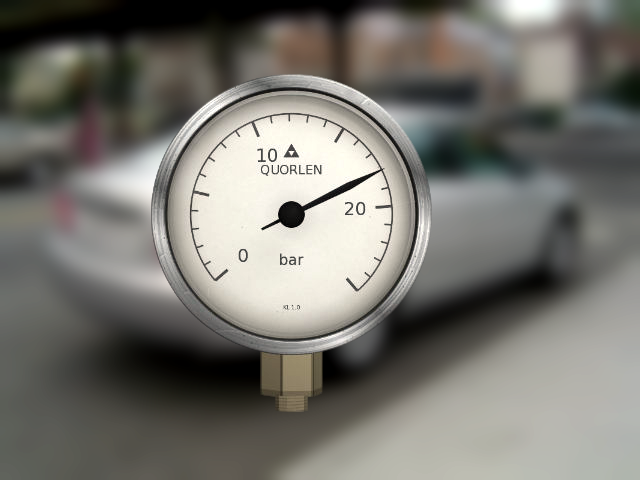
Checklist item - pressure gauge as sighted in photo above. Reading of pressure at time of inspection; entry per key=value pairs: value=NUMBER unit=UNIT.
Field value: value=18 unit=bar
